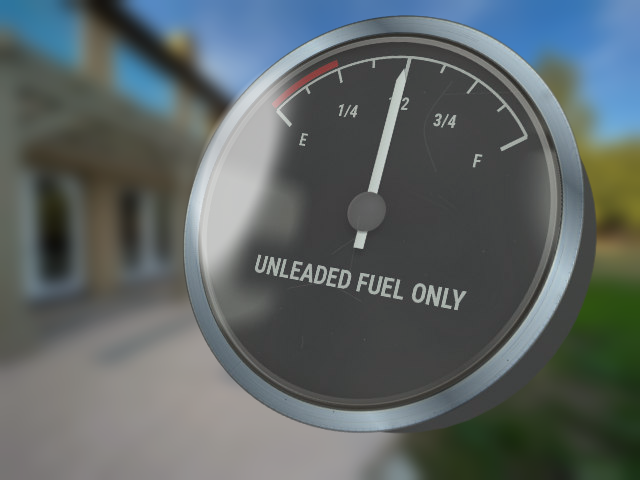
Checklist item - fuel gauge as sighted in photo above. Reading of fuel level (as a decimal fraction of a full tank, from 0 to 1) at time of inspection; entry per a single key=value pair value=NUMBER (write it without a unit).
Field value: value=0.5
